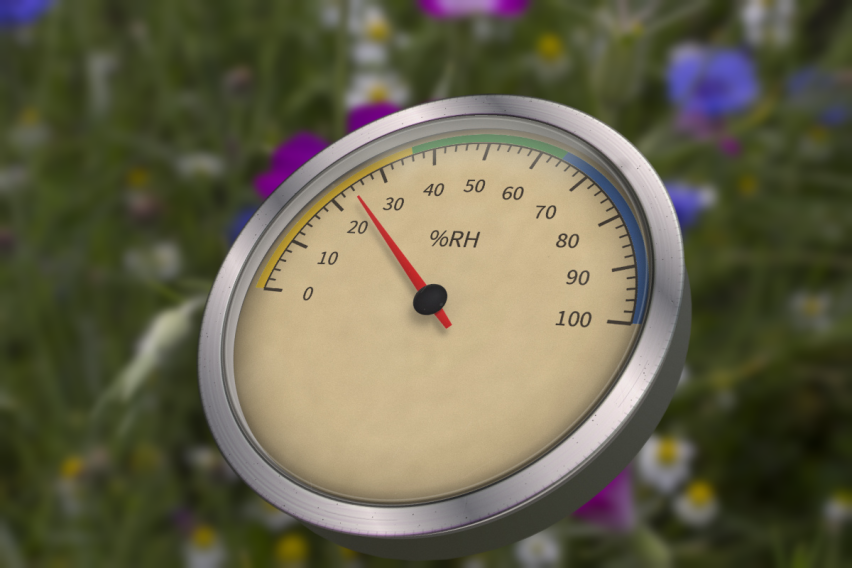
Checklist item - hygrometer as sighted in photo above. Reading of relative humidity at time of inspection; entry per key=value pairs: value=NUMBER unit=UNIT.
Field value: value=24 unit=%
